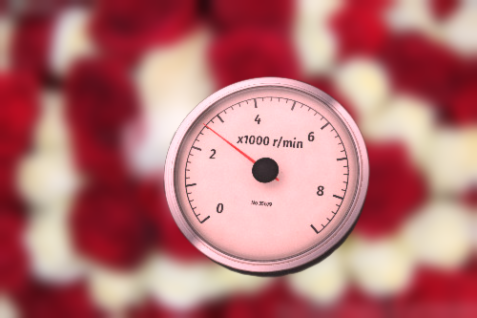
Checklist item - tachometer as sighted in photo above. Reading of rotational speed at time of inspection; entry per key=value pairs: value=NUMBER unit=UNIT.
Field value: value=2600 unit=rpm
